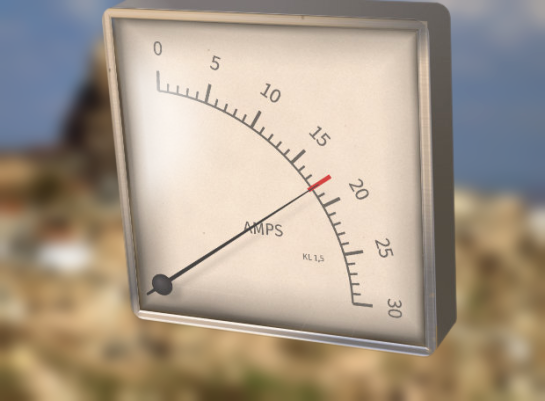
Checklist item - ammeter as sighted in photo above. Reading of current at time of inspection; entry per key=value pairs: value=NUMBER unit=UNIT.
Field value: value=18 unit=A
